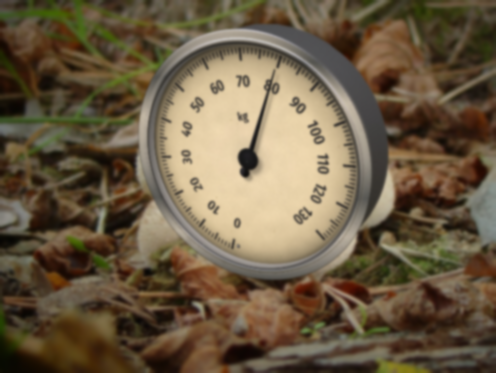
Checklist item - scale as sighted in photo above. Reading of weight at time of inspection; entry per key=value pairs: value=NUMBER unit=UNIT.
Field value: value=80 unit=kg
